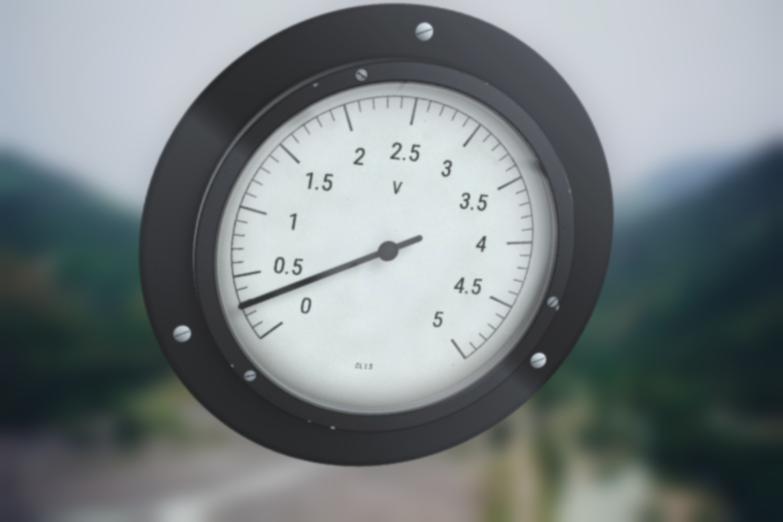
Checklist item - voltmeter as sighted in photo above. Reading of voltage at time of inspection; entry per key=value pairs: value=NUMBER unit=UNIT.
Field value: value=0.3 unit=V
